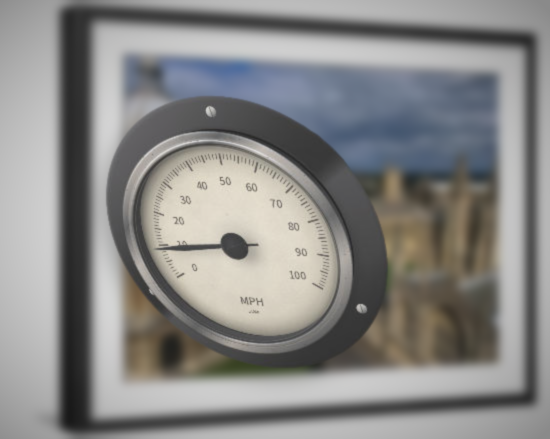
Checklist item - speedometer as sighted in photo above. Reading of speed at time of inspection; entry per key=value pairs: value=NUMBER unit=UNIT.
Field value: value=10 unit=mph
